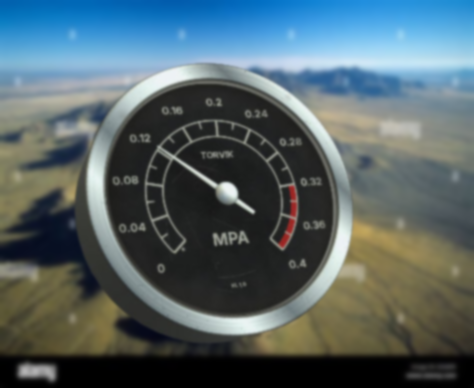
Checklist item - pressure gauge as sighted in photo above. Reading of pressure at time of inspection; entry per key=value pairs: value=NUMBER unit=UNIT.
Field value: value=0.12 unit=MPa
